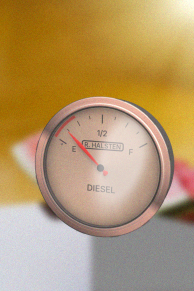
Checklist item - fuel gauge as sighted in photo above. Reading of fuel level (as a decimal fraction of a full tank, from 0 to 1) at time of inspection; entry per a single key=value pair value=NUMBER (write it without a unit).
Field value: value=0.125
